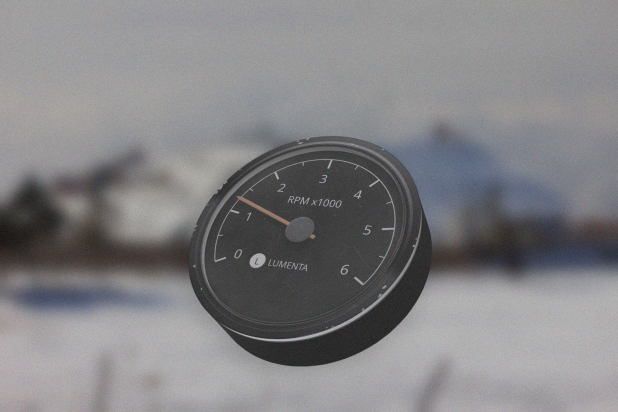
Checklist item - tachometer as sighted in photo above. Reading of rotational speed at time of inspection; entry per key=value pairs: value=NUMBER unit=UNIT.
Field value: value=1250 unit=rpm
